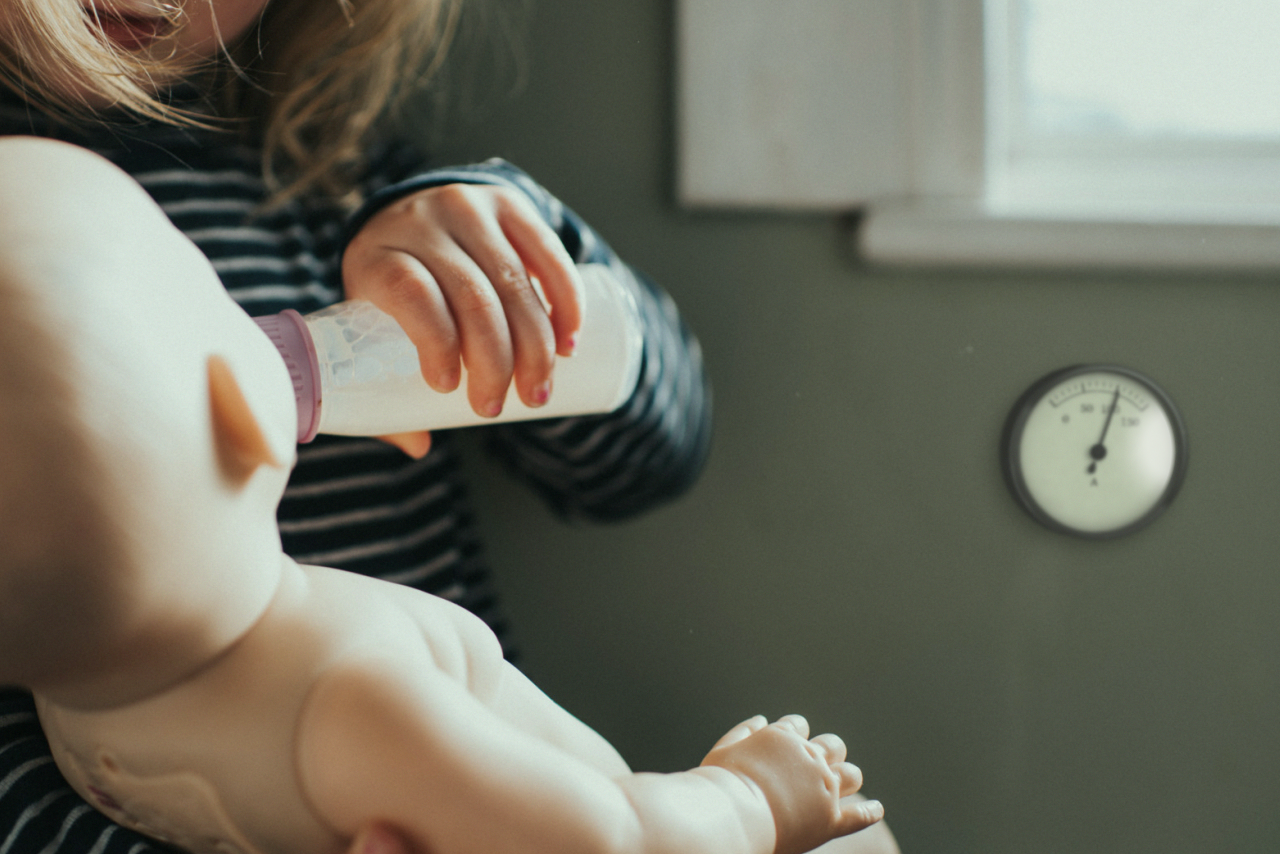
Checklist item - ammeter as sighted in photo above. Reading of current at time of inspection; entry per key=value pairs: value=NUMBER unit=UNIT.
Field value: value=100 unit=A
